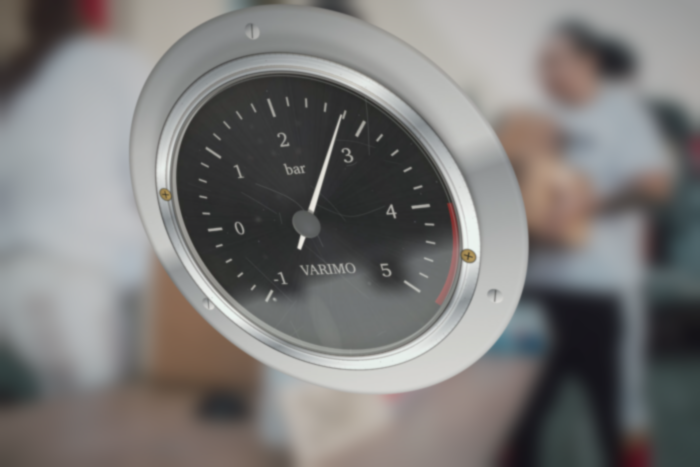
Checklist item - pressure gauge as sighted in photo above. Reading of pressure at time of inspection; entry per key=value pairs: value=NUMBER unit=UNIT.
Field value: value=2.8 unit=bar
